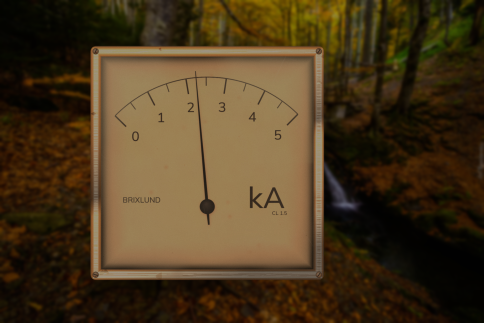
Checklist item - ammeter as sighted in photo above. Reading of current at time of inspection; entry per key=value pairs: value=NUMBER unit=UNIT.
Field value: value=2.25 unit=kA
